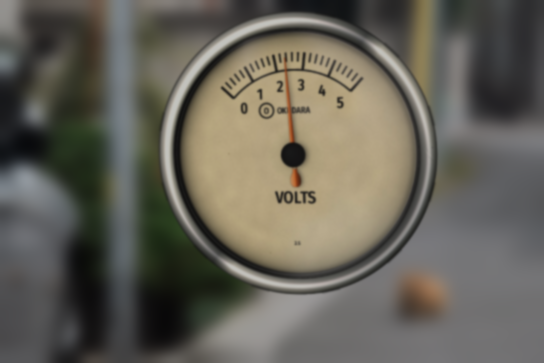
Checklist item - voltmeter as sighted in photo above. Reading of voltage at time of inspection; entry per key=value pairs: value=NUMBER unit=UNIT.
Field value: value=2.4 unit=V
